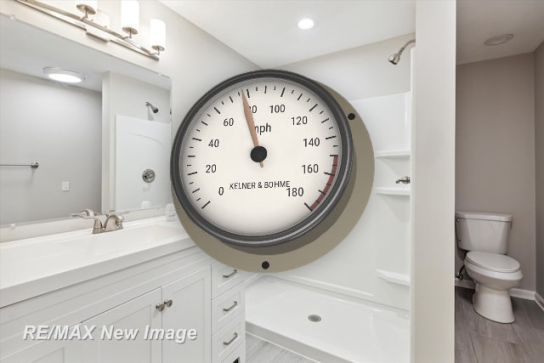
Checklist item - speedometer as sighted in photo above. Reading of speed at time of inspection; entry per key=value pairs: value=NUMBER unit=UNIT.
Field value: value=77.5 unit=mph
